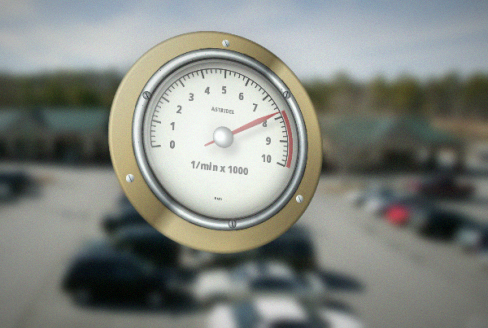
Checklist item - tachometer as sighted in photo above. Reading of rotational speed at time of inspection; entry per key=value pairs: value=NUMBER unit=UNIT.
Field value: value=7800 unit=rpm
